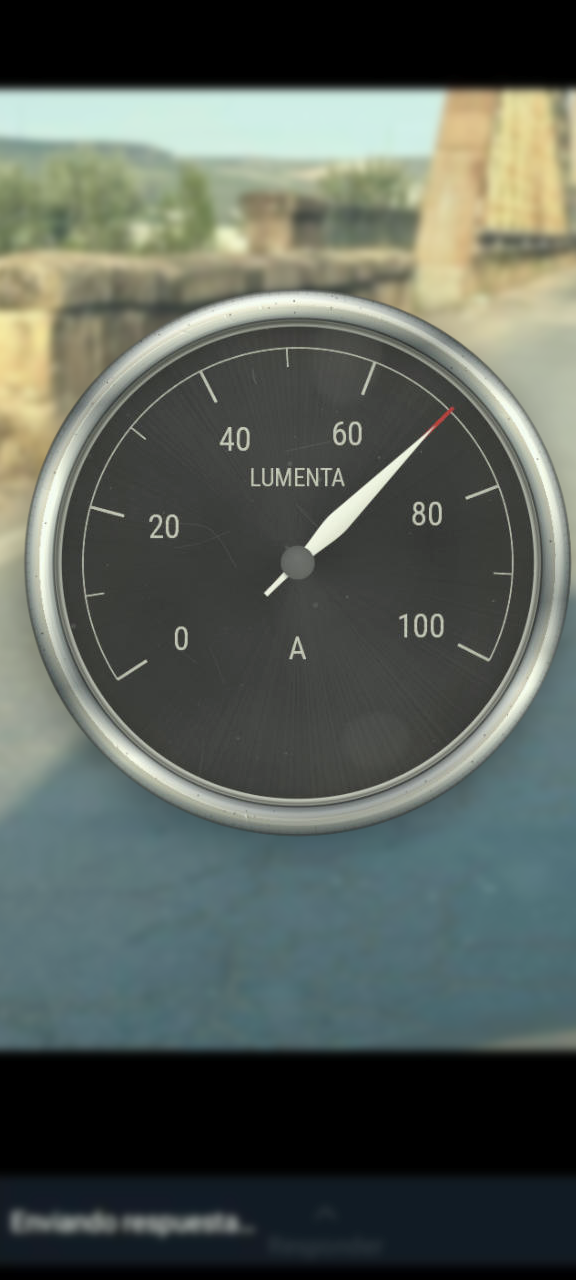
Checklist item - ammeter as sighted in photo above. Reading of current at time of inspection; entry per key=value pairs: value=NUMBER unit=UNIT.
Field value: value=70 unit=A
